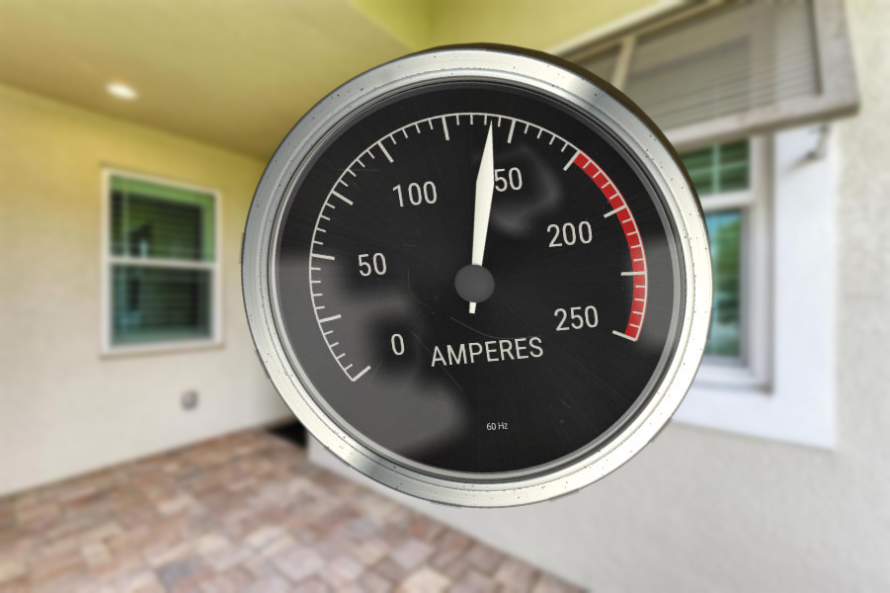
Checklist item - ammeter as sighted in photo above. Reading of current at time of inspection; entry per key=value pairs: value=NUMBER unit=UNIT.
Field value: value=142.5 unit=A
